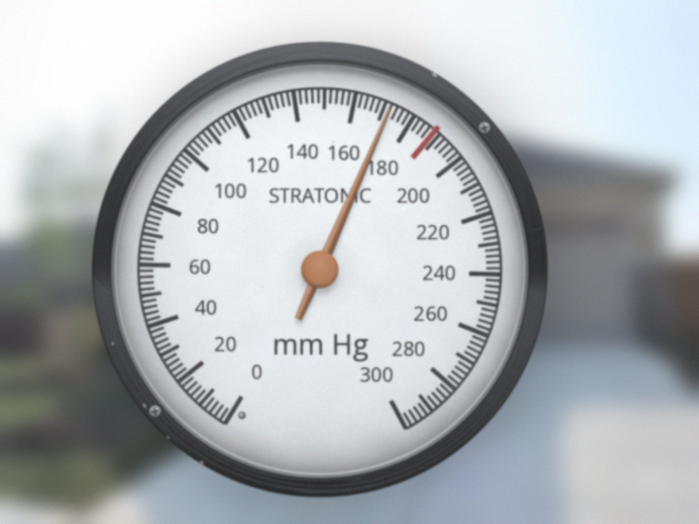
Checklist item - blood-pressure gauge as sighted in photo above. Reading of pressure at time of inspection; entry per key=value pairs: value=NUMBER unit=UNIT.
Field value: value=172 unit=mmHg
